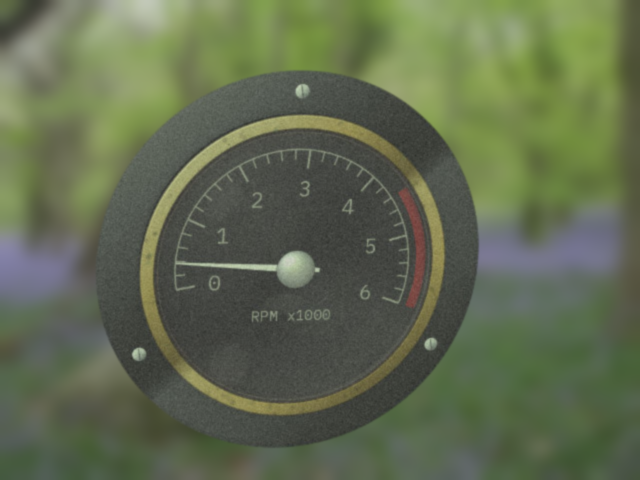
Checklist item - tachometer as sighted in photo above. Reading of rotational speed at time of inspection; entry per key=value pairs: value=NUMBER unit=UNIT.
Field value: value=400 unit=rpm
